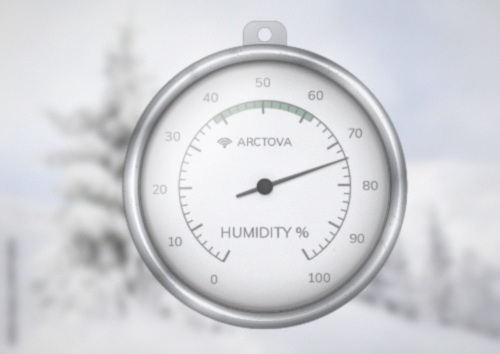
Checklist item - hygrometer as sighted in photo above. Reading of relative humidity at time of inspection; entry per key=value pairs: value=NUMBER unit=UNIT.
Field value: value=74 unit=%
